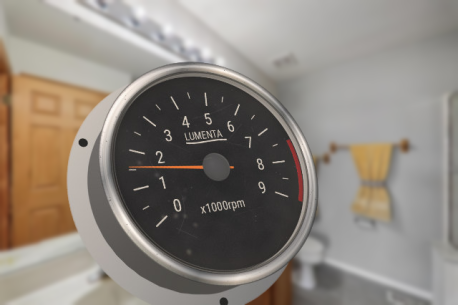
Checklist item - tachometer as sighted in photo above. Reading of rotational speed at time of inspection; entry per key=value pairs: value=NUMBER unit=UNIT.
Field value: value=1500 unit=rpm
